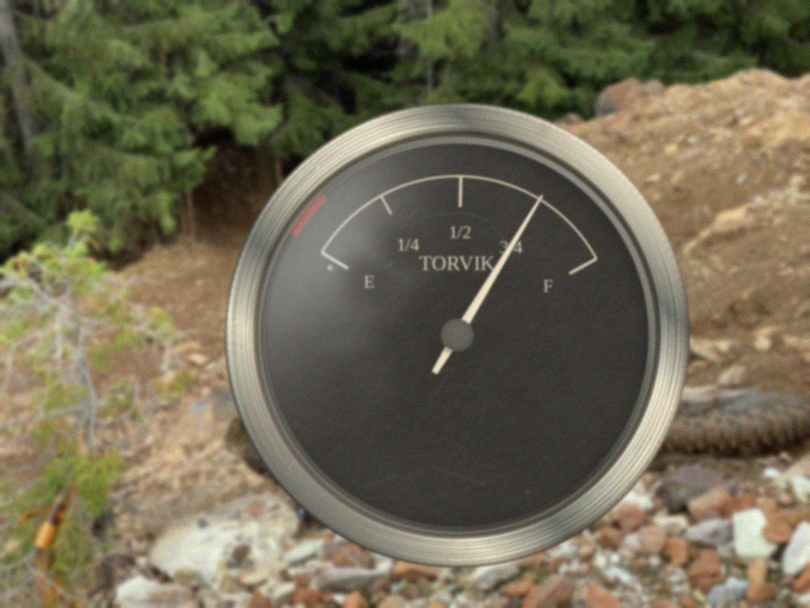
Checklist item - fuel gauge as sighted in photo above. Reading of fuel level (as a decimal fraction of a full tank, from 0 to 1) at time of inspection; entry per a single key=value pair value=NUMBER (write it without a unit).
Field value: value=0.75
